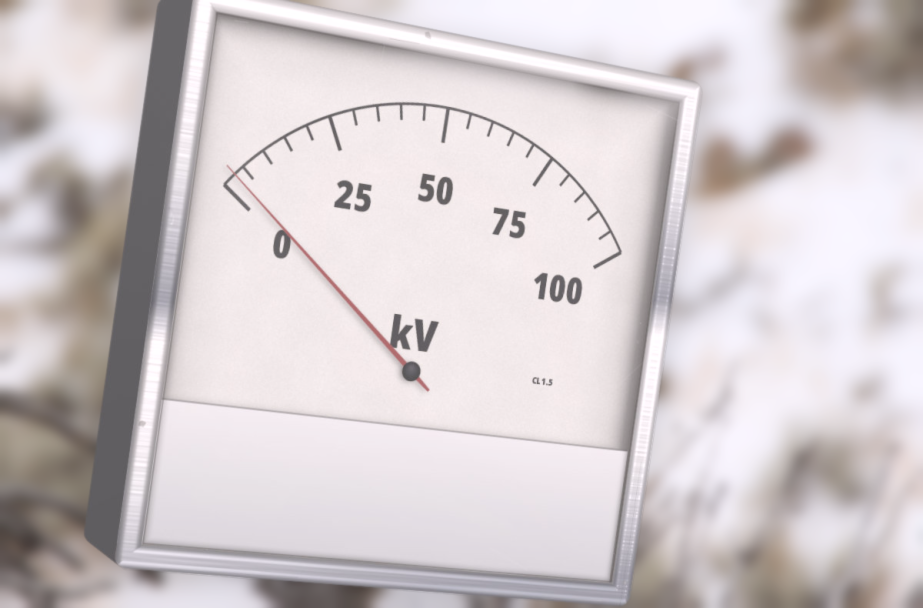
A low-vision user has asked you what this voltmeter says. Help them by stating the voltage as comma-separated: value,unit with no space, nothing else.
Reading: 2.5,kV
